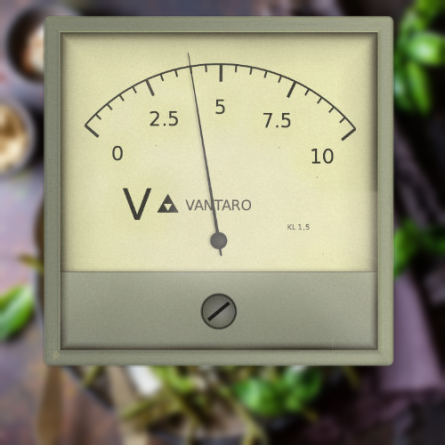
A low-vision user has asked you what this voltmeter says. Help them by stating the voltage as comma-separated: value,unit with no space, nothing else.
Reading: 4,V
